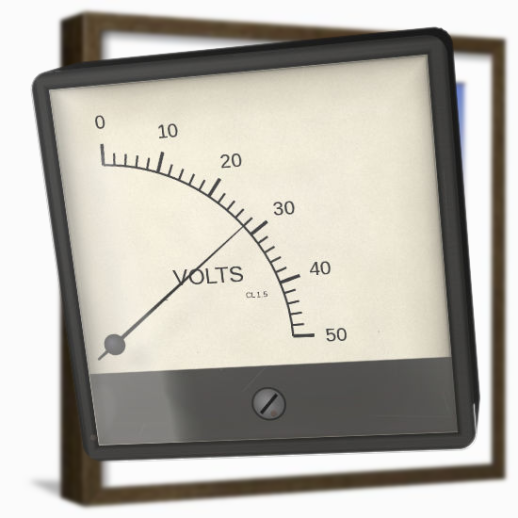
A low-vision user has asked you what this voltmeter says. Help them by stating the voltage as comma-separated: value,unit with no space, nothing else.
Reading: 28,V
